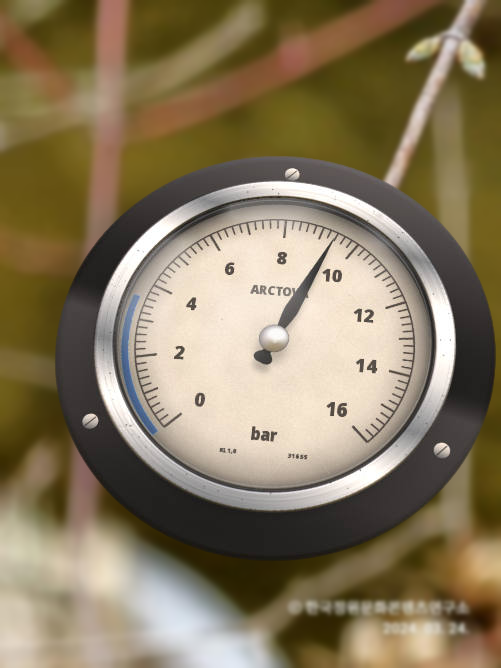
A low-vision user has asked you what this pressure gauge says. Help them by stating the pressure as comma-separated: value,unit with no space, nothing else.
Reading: 9.4,bar
